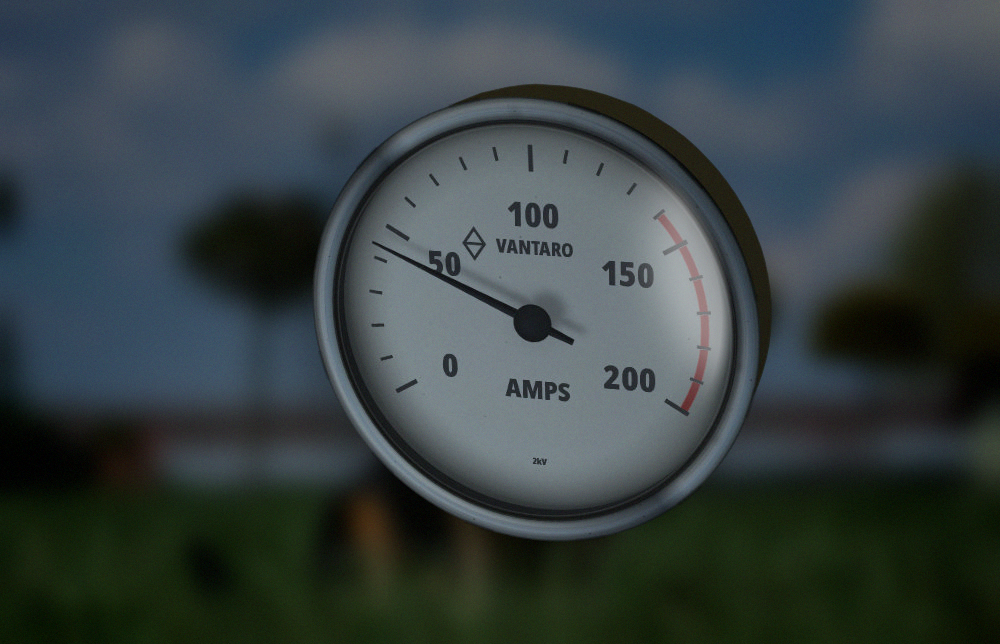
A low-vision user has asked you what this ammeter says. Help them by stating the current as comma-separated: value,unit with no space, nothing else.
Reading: 45,A
